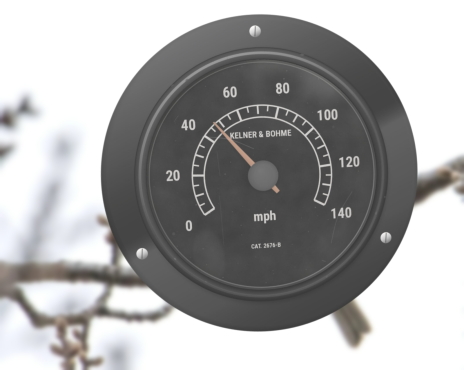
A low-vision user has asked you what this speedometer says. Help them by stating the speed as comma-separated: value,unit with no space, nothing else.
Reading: 47.5,mph
